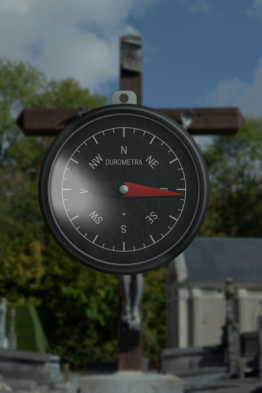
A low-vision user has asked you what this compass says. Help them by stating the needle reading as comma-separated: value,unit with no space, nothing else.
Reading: 95,°
